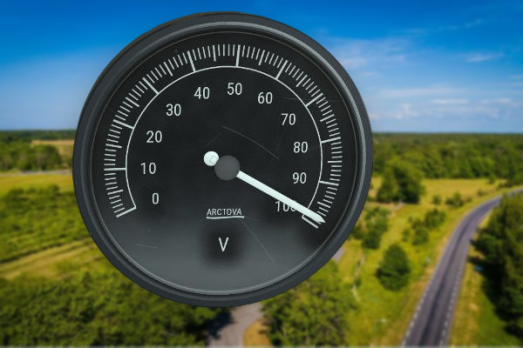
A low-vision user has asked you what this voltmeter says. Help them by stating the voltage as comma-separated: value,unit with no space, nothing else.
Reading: 98,V
